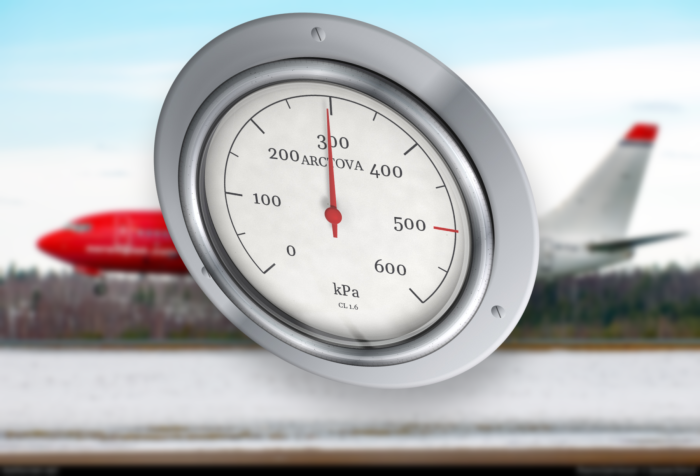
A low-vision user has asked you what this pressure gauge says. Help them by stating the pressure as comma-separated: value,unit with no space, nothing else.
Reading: 300,kPa
